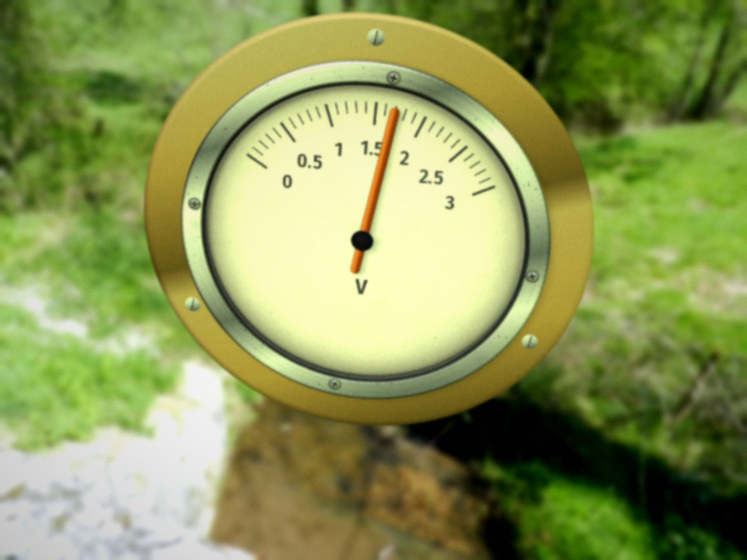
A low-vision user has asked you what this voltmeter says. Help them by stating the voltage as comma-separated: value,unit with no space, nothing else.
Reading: 1.7,V
